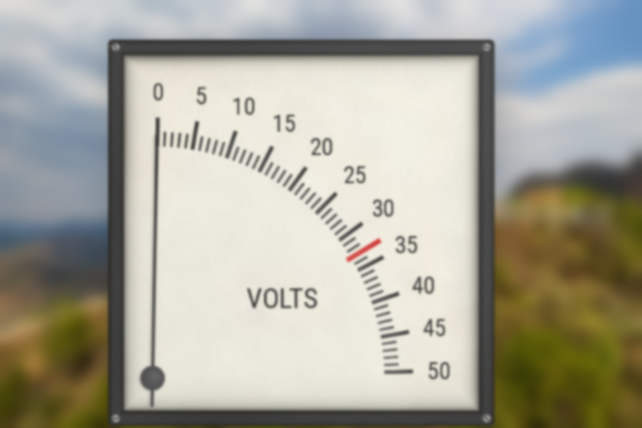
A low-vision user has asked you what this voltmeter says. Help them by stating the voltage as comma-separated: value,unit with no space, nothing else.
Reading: 0,V
